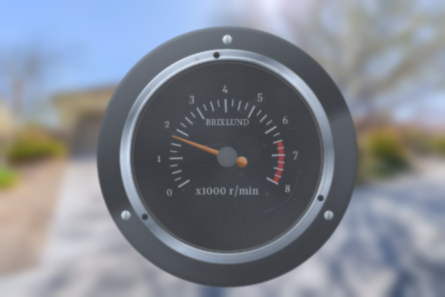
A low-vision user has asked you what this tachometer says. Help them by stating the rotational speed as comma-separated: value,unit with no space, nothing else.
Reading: 1750,rpm
